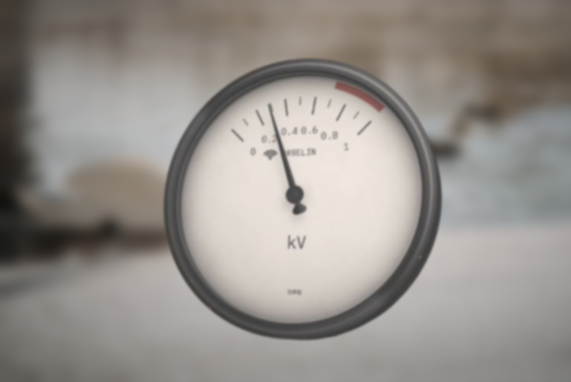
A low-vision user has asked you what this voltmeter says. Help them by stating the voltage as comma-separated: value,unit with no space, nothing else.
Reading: 0.3,kV
